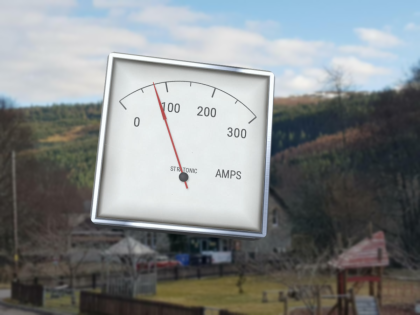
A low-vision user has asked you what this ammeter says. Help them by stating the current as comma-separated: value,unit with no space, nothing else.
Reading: 75,A
